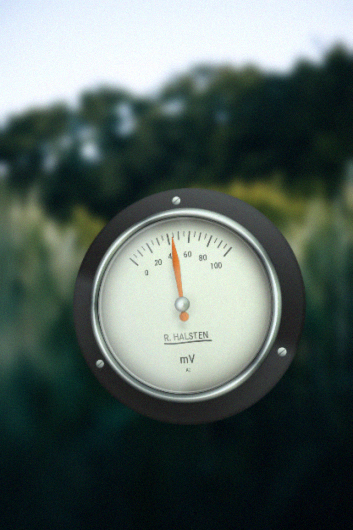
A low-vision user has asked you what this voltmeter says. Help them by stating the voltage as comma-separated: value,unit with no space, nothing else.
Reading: 45,mV
